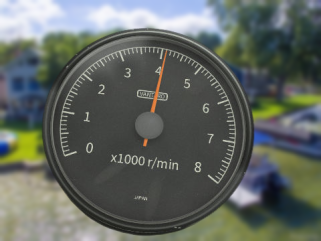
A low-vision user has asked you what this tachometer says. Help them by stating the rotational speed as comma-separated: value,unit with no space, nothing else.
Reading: 4100,rpm
